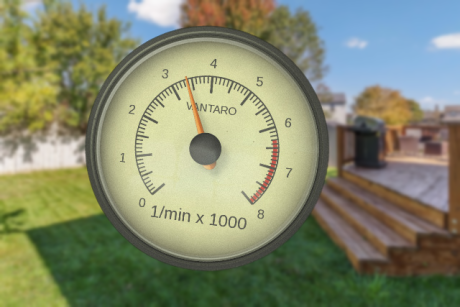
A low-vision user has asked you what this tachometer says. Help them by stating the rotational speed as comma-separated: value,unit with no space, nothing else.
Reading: 3400,rpm
